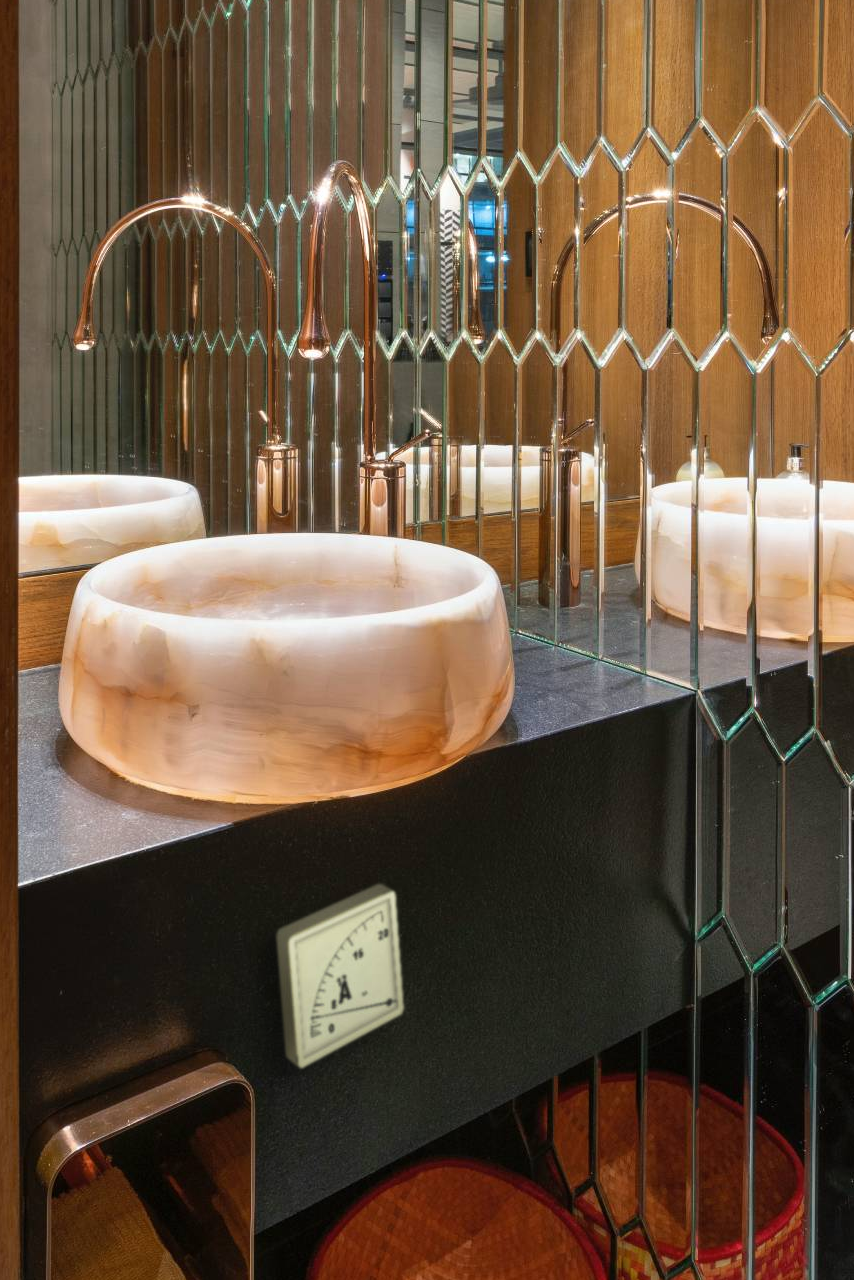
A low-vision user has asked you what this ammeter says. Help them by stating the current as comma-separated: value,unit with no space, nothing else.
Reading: 6,A
